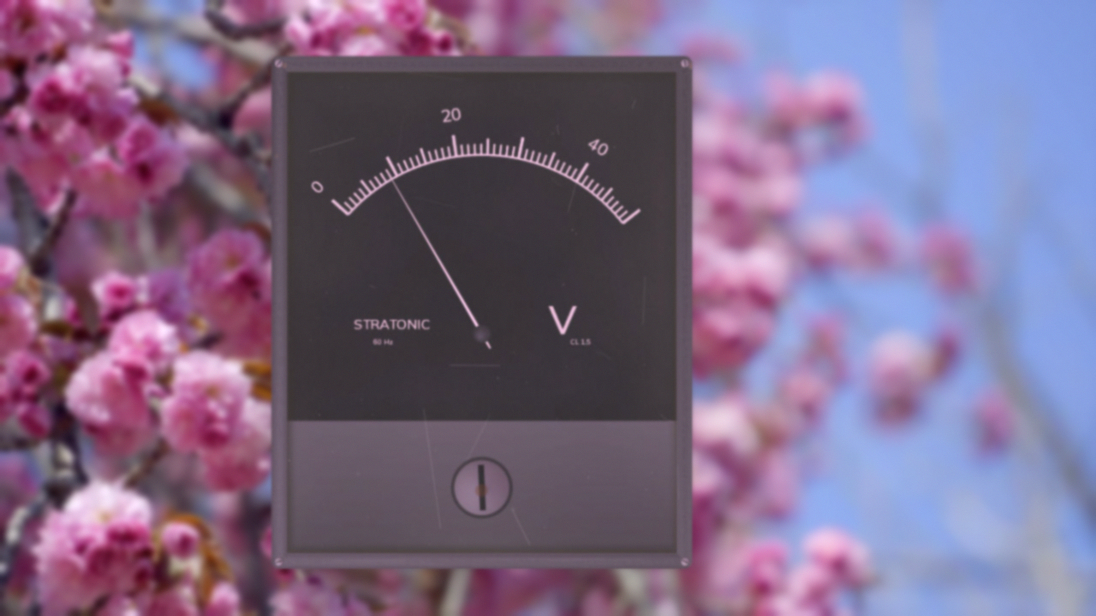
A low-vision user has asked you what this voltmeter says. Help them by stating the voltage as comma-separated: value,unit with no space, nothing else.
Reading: 9,V
